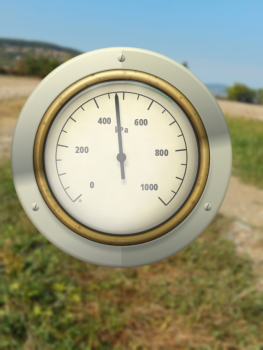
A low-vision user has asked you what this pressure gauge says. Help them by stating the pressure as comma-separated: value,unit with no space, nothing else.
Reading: 475,kPa
